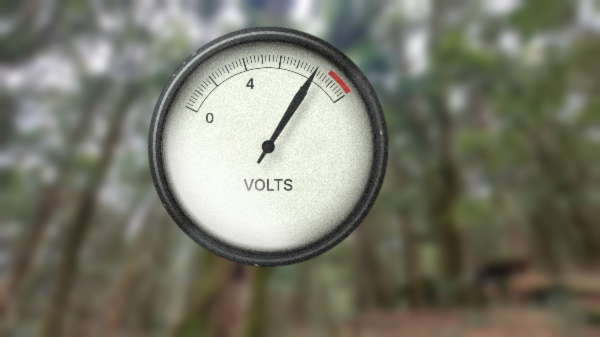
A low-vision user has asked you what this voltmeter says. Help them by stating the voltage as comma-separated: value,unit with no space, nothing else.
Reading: 8,V
